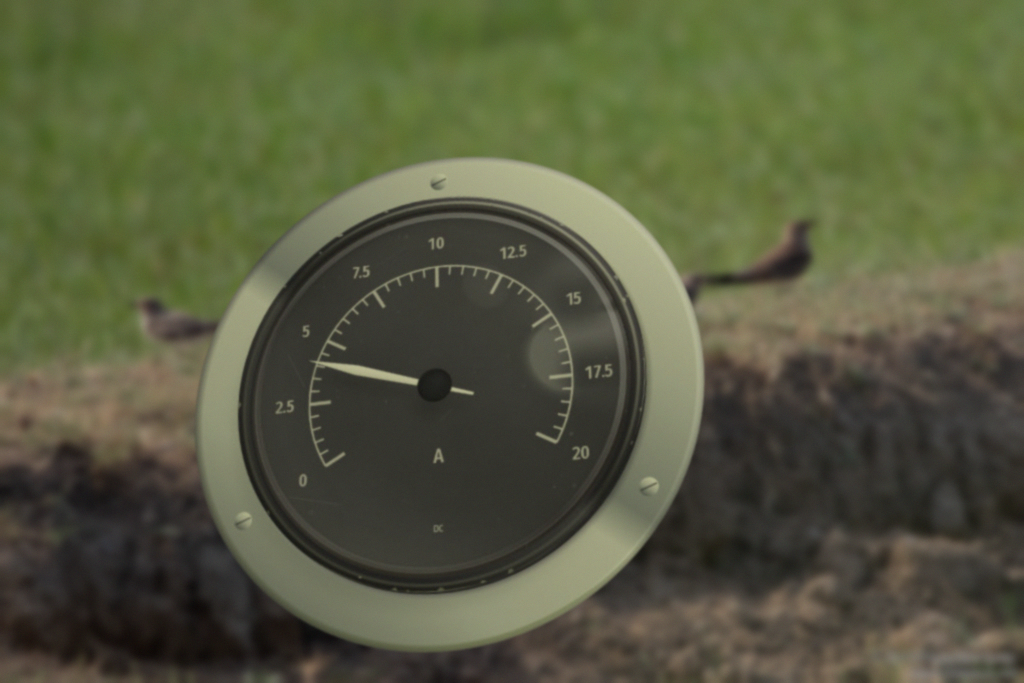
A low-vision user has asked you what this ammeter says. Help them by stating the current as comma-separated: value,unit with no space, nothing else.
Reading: 4,A
